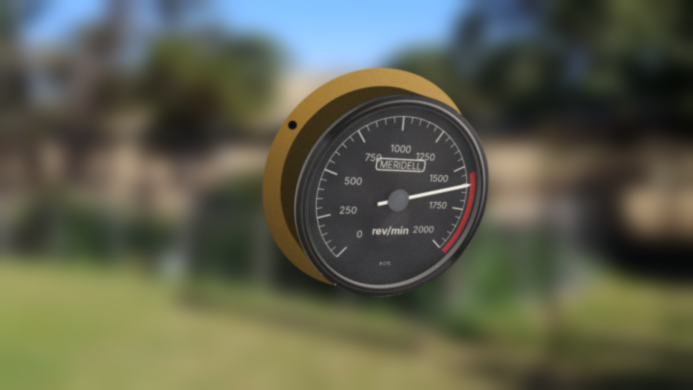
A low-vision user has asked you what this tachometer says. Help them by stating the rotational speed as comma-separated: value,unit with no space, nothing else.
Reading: 1600,rpm
